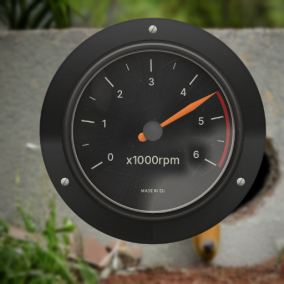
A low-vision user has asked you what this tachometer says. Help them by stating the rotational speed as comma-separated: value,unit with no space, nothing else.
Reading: 4500,rpm
